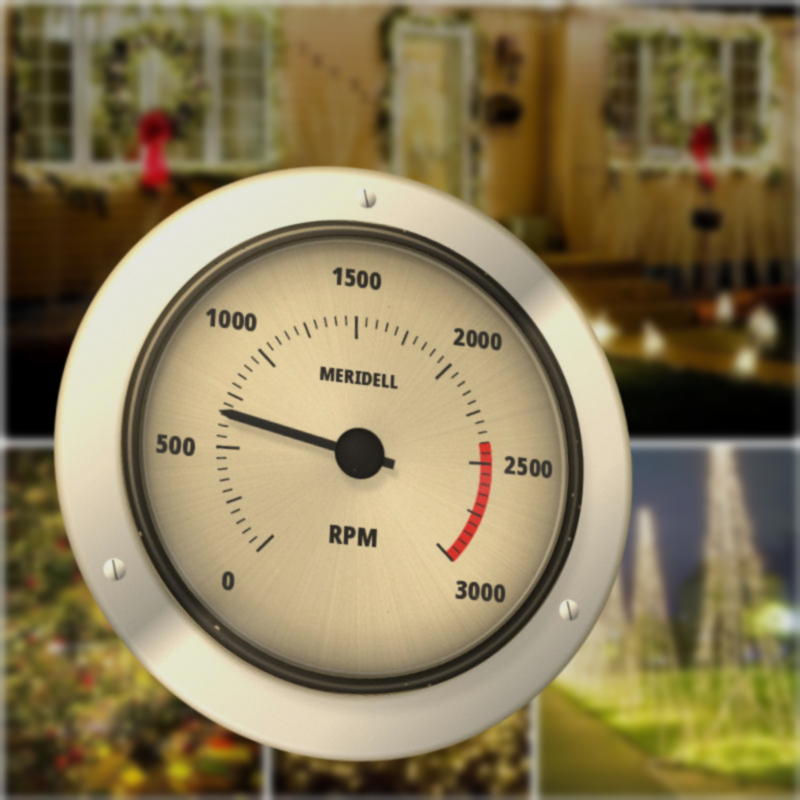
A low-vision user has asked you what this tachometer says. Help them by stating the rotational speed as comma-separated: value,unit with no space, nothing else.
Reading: 650,rpm
